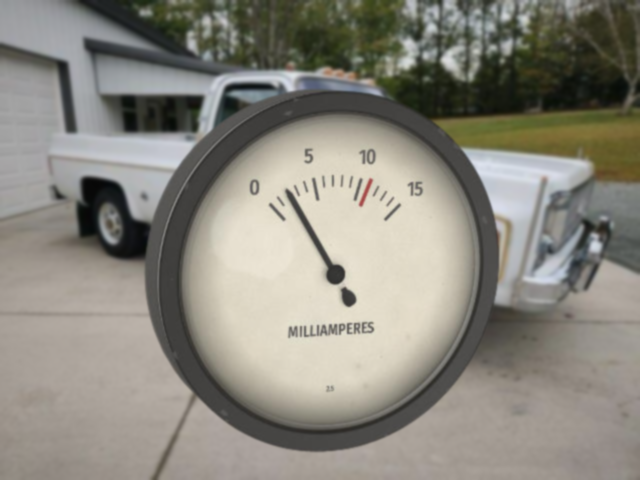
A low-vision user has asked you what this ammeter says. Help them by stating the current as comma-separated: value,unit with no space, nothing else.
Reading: 2,mA
